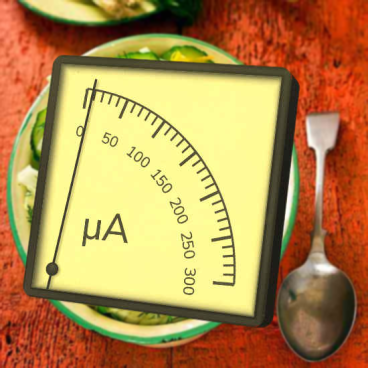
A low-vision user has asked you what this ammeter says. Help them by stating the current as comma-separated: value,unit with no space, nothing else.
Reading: 10,µA
